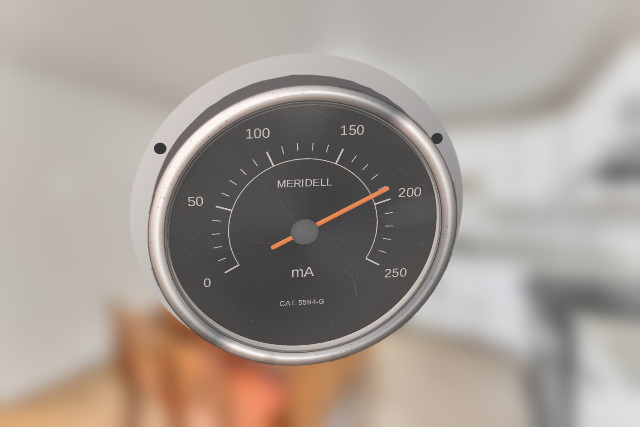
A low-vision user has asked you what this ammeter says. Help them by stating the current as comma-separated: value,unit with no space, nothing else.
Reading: 190,mA
